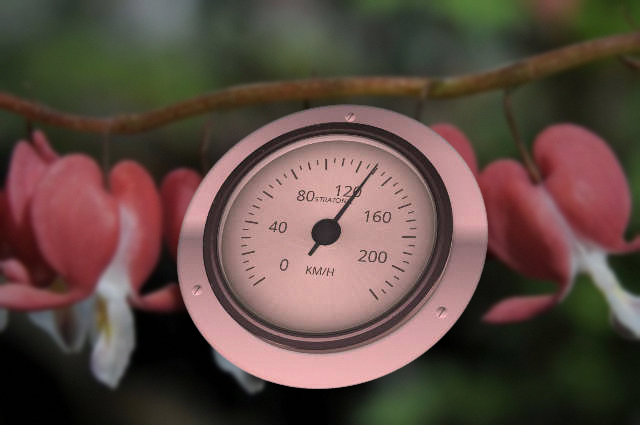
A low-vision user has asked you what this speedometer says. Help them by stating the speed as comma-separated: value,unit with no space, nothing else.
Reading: 130,km/h
